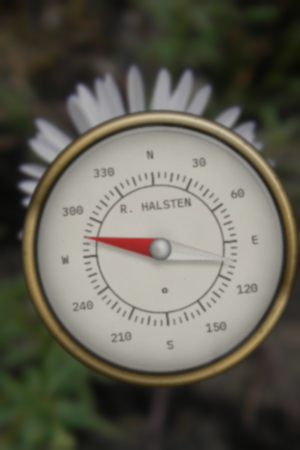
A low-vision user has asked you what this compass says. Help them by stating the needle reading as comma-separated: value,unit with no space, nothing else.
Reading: 285,°
